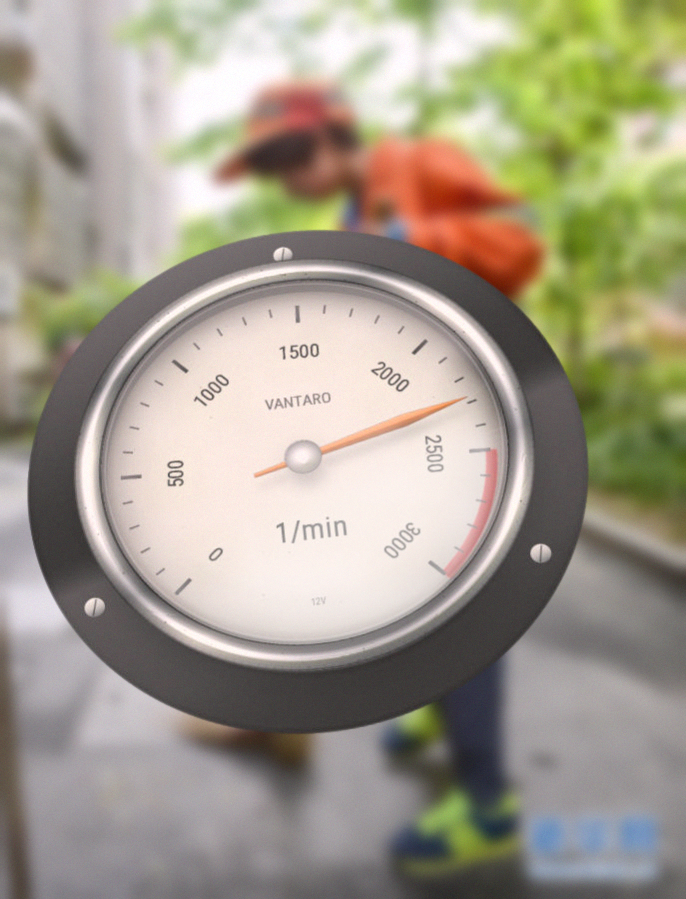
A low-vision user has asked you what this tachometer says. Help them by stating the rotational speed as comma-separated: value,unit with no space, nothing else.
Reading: 2300,rpm
